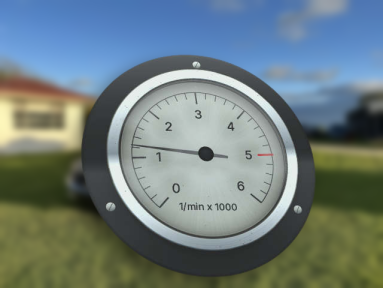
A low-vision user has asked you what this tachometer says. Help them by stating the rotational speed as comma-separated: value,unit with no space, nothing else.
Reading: 1200,rpm
